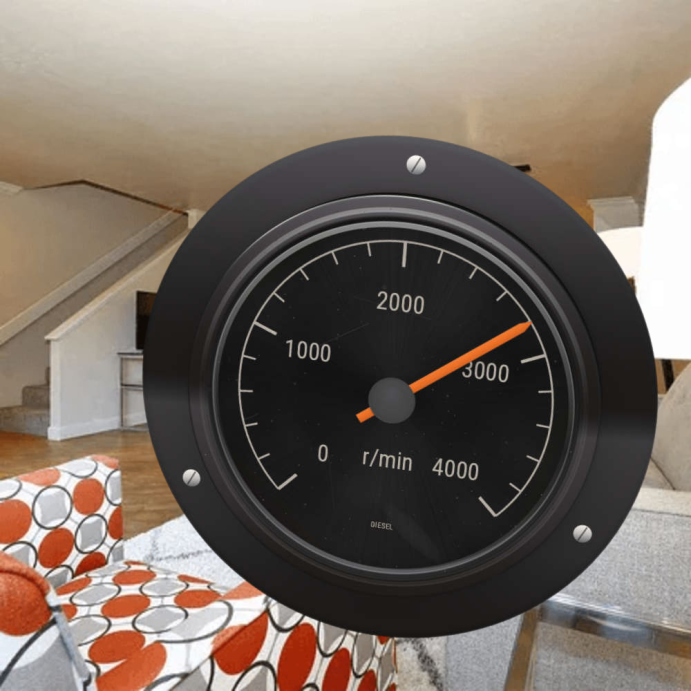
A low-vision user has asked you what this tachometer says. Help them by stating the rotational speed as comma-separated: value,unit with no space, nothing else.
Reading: 2800,rpm
